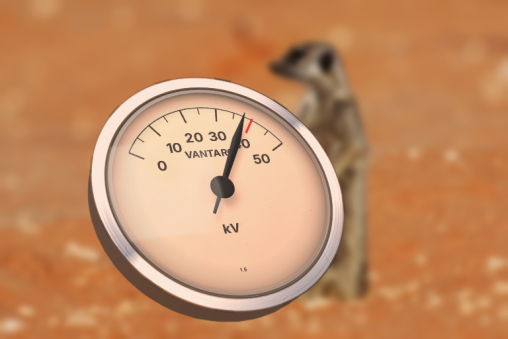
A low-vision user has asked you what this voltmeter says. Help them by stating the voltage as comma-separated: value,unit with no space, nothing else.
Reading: 37.5,kV
